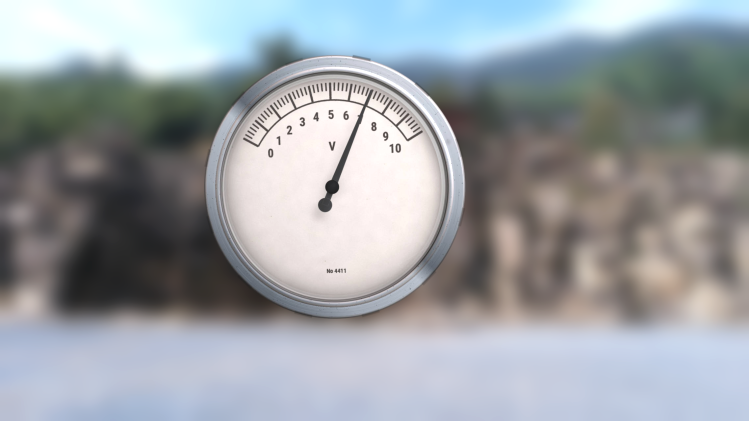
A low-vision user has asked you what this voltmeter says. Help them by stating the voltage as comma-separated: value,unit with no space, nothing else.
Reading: 7,V
